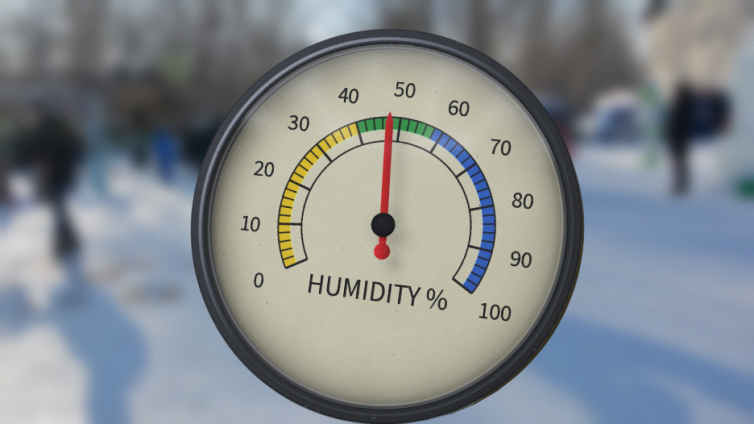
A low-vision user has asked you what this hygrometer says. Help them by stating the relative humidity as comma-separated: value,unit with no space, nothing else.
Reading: 48,%
